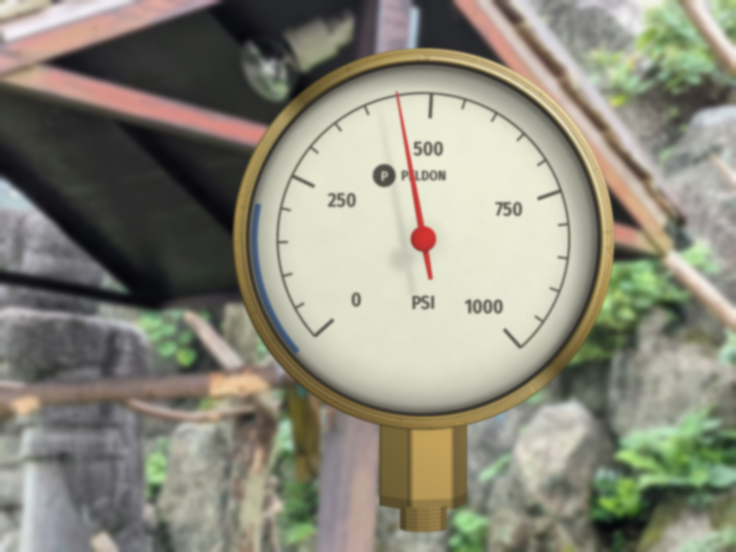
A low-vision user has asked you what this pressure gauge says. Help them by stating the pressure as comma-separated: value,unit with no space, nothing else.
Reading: 450,psi
